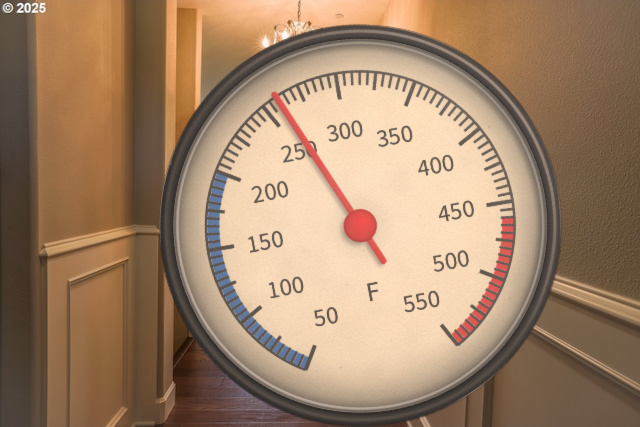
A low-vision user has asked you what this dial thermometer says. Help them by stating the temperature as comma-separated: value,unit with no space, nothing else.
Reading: 260,°F
